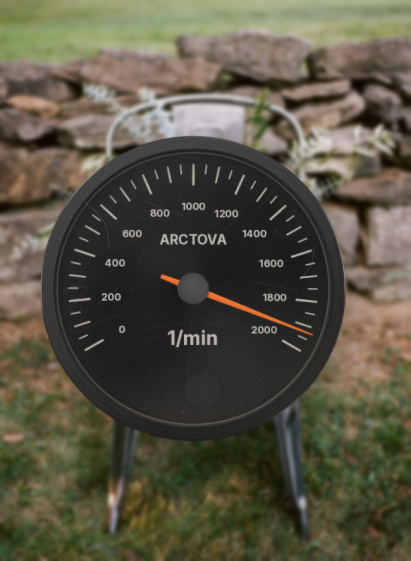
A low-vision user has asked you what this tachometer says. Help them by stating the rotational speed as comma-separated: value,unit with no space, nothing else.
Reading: 1925,rpm
